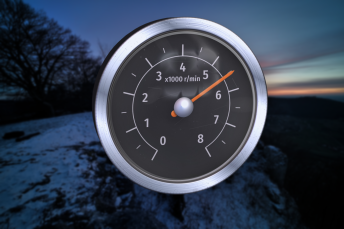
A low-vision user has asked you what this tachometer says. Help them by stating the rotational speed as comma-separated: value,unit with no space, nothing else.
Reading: 5500,rpm
